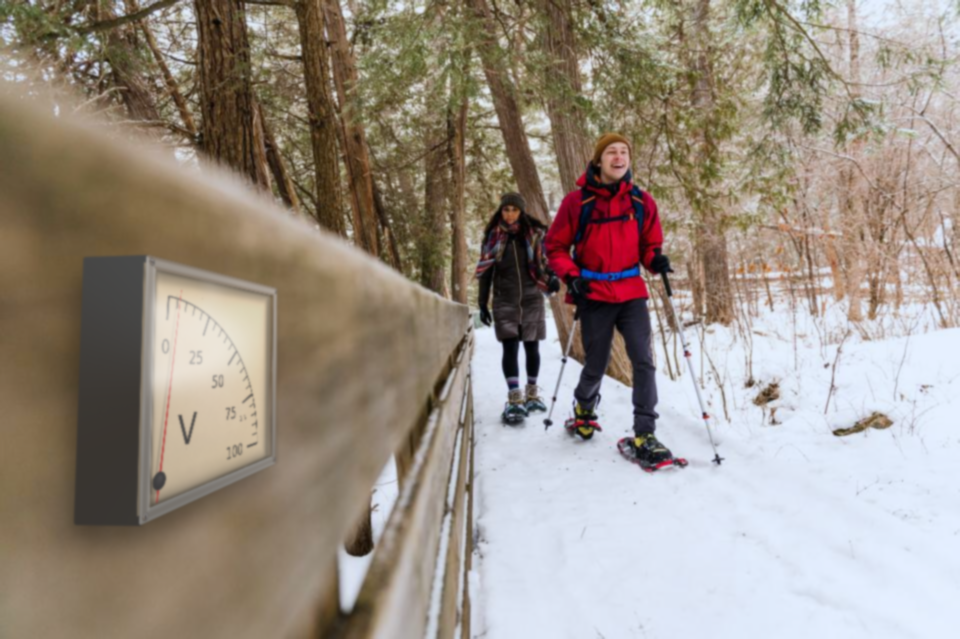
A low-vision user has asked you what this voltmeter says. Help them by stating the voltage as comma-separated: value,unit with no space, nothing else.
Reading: 5,V
